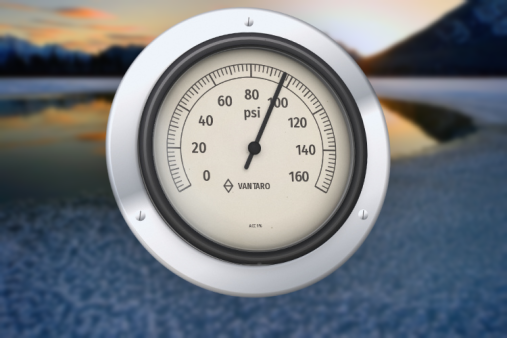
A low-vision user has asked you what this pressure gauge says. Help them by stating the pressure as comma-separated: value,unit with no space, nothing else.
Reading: 96,psi
